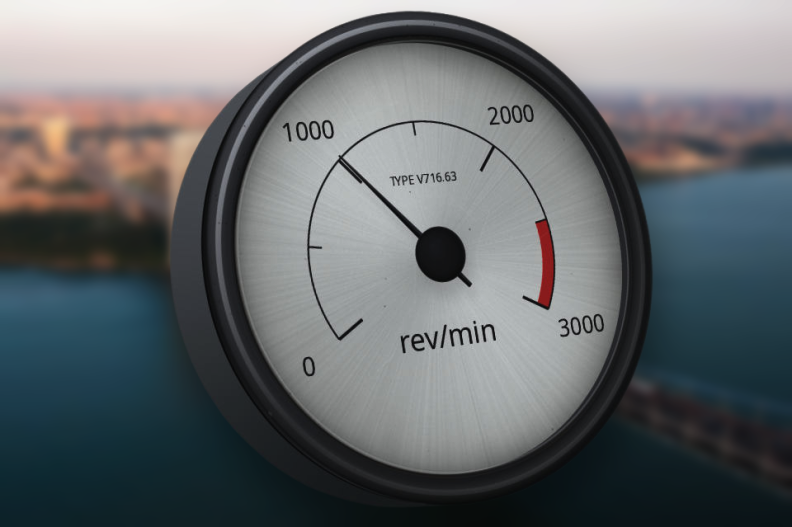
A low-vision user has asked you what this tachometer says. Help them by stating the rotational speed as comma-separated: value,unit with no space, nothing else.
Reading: 1000,rpm
